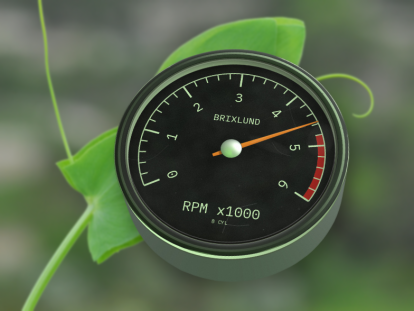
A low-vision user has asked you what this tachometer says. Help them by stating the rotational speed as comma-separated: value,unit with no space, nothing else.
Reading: 4600,rpm
